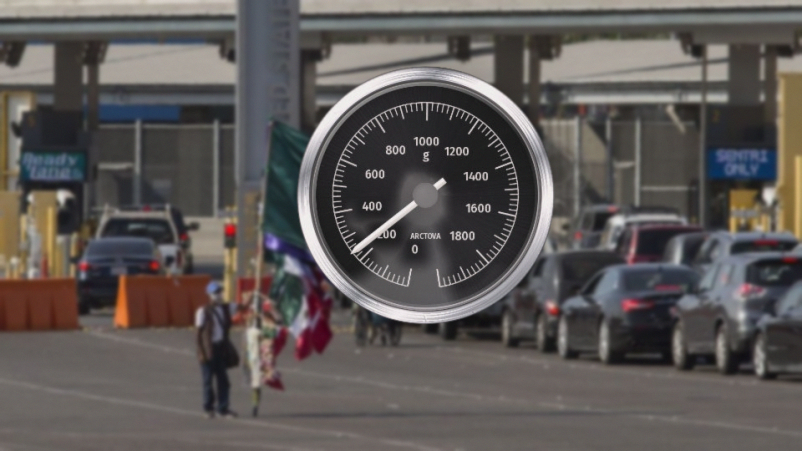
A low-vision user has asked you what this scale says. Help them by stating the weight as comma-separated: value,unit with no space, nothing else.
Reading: 240,g
